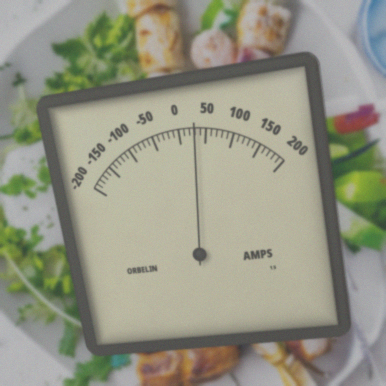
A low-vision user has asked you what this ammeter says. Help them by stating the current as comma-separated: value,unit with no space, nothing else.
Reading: 30,A
